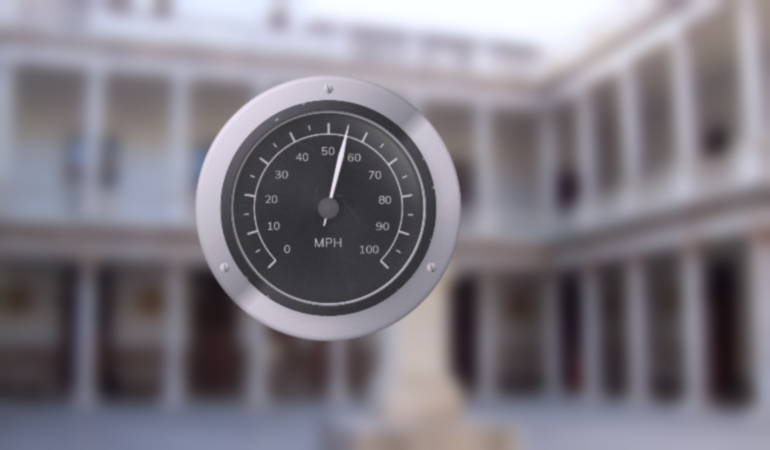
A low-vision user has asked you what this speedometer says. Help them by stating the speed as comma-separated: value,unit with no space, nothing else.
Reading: 55,mph
